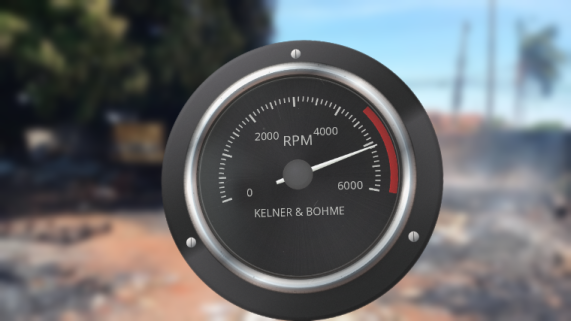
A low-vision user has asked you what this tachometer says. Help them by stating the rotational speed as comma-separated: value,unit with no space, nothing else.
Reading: 5100,rpm
